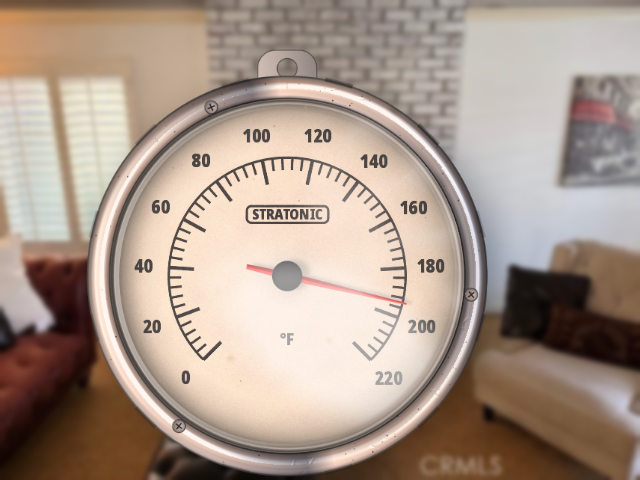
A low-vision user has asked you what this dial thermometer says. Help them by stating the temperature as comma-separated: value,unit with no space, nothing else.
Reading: 194,°F
